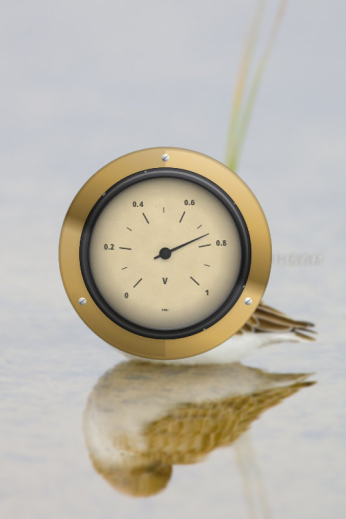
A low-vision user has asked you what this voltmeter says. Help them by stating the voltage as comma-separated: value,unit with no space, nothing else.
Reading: 0.75,V
